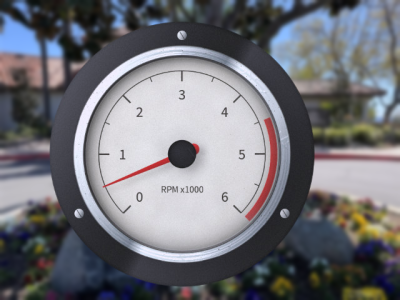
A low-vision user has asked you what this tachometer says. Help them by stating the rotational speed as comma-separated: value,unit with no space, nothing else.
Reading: 500,rpm
